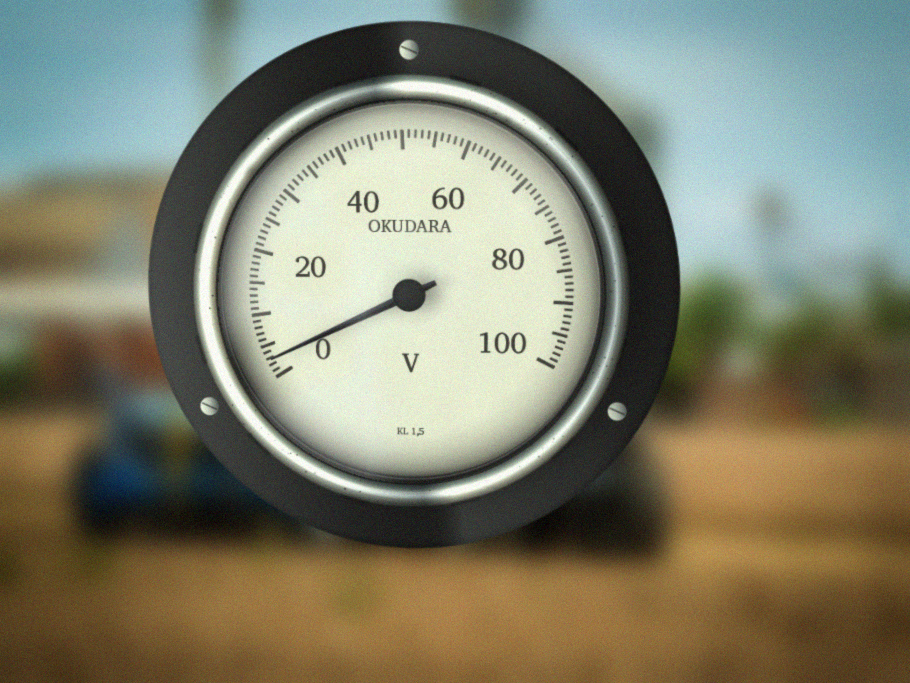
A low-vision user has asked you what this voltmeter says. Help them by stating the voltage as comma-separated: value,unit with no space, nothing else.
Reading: 3,V
